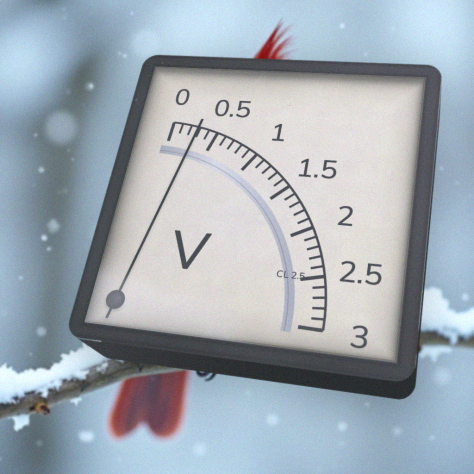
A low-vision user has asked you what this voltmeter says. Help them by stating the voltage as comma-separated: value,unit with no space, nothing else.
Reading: 0.3,V
